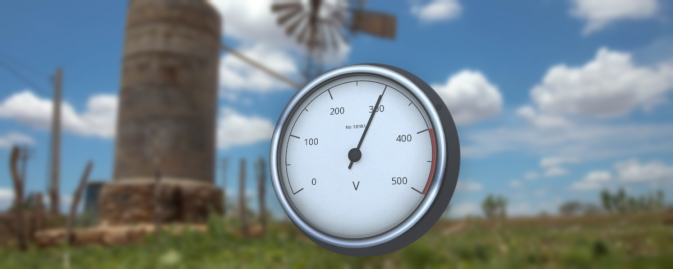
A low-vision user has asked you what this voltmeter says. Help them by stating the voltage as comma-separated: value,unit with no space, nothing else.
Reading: 300,V
